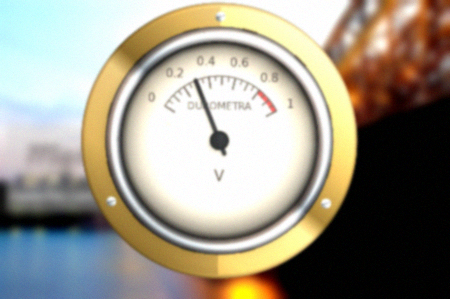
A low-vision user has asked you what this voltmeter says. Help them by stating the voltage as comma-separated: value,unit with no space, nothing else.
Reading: 0.3,V
